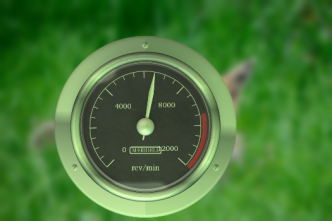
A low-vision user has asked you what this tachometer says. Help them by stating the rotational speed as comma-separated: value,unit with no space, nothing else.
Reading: 6500,rpm
